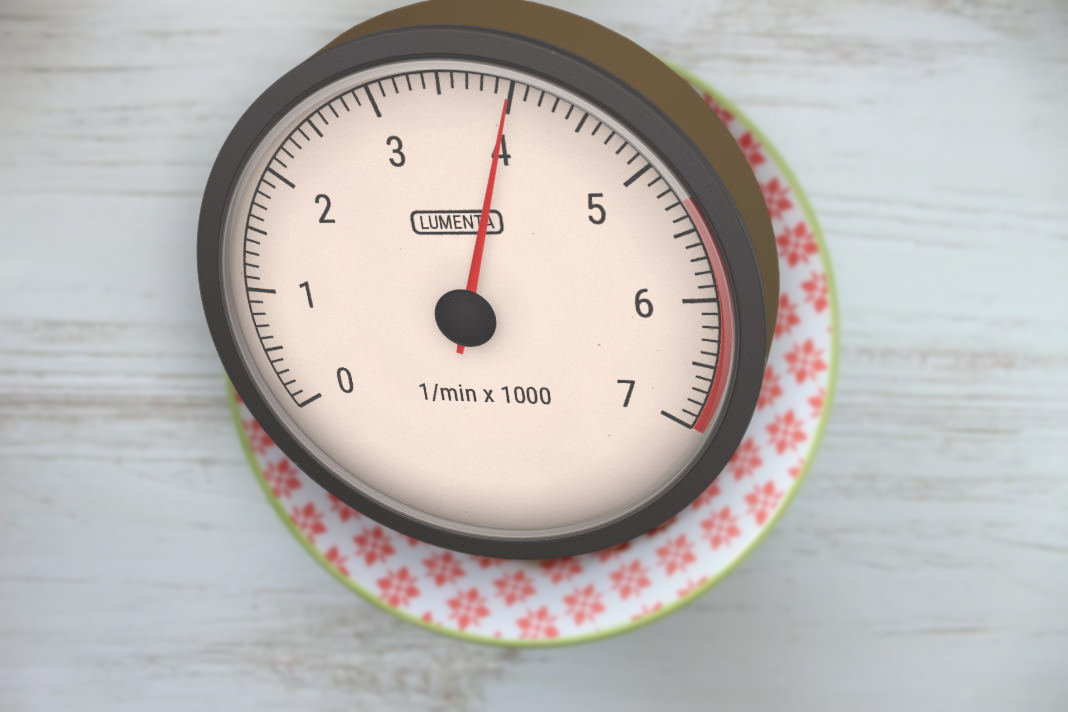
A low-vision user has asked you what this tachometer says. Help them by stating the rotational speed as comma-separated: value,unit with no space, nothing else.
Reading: 4000,rpm
